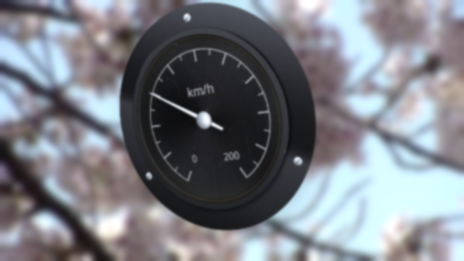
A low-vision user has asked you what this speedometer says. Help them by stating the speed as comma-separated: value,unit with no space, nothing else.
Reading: 60,km/h
